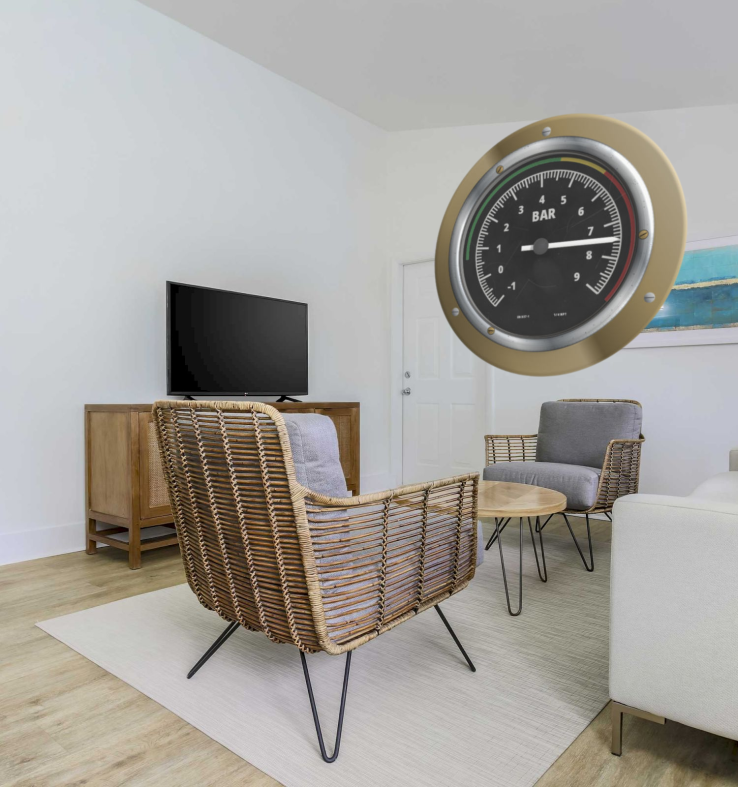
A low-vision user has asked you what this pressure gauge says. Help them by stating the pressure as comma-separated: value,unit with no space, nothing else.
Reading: 7.5,bar
